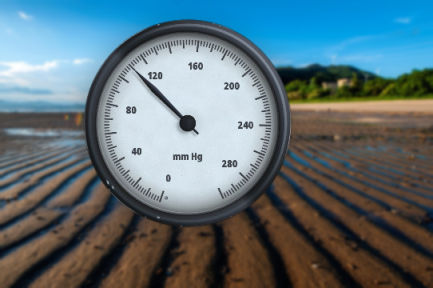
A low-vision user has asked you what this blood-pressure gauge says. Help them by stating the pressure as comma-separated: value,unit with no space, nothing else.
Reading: 110,mmHg
